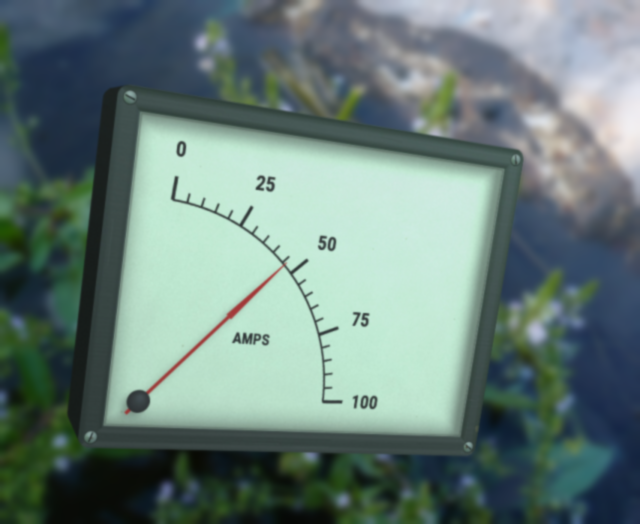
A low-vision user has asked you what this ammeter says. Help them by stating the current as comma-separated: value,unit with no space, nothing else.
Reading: 45,A
